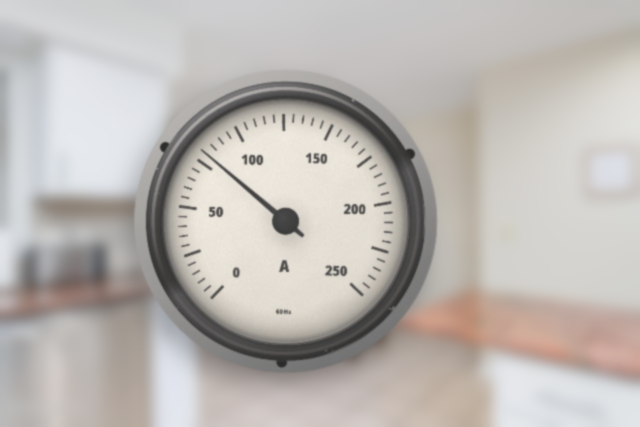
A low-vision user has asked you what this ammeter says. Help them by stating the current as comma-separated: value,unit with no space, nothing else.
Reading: 80,A
